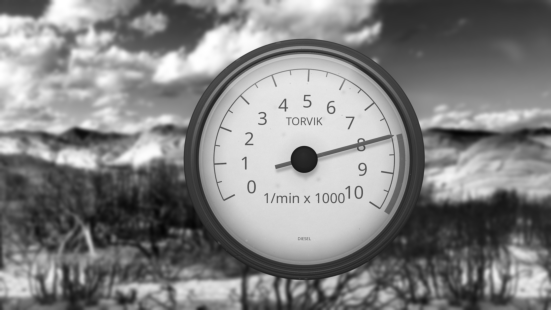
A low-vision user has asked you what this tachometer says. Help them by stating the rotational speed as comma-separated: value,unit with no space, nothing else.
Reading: 8000,rpm
